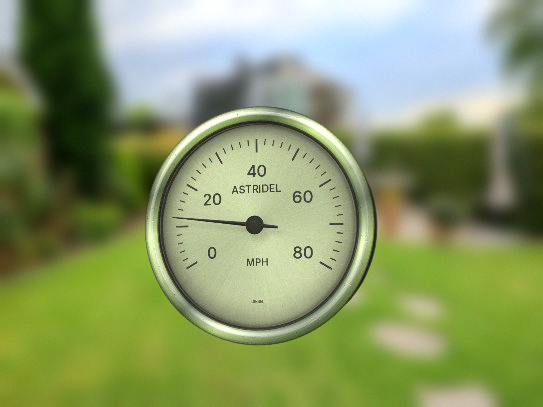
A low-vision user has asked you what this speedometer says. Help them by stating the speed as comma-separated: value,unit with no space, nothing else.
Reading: 12,mph
